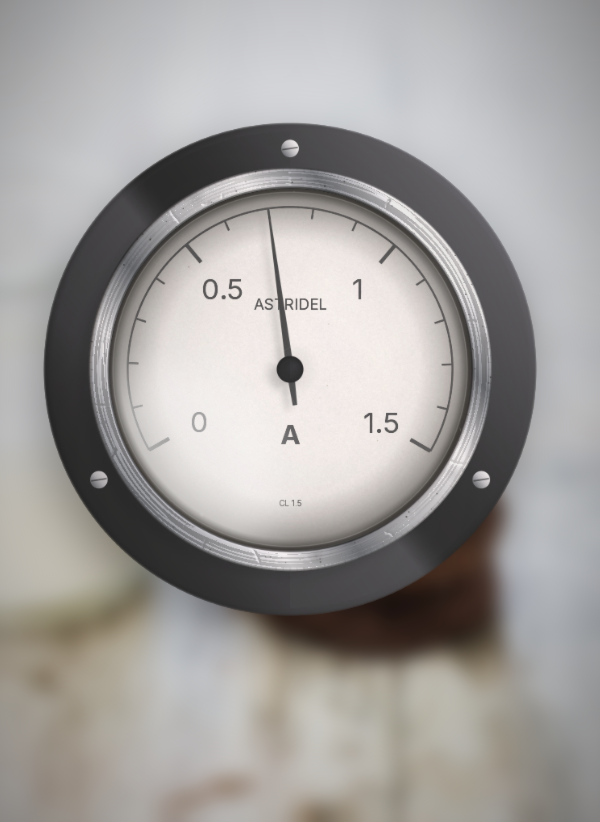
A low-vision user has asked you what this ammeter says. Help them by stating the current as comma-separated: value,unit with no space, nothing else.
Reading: 0.7,A
